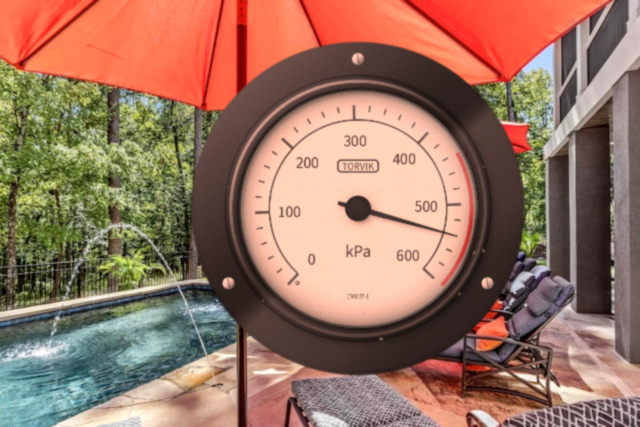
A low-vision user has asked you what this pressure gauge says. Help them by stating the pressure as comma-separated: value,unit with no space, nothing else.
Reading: 540,kPa
